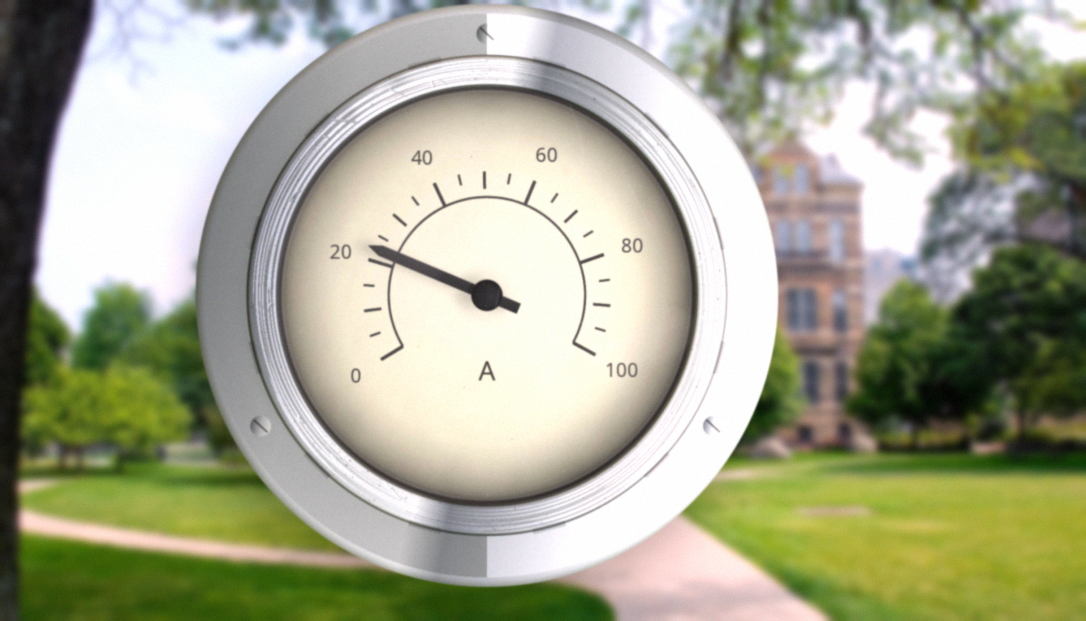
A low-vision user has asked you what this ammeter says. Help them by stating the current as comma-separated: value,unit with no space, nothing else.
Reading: 22.5,A
